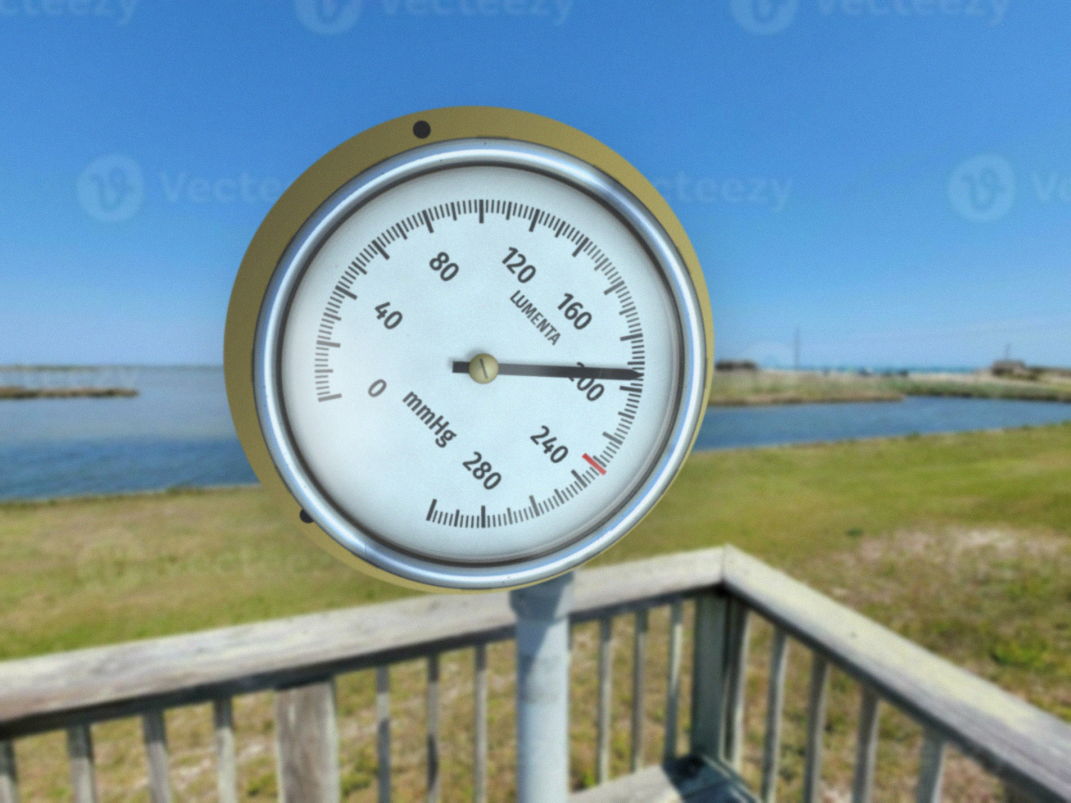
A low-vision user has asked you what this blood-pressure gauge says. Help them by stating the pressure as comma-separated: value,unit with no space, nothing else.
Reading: 194,mmHg
